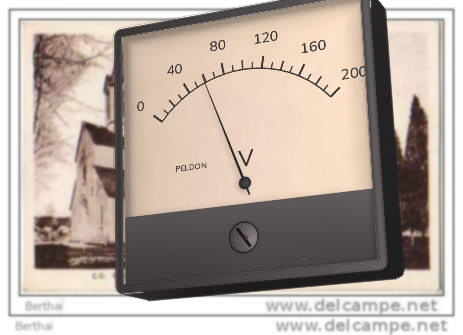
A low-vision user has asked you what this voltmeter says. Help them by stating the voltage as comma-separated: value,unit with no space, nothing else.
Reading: 60,V
